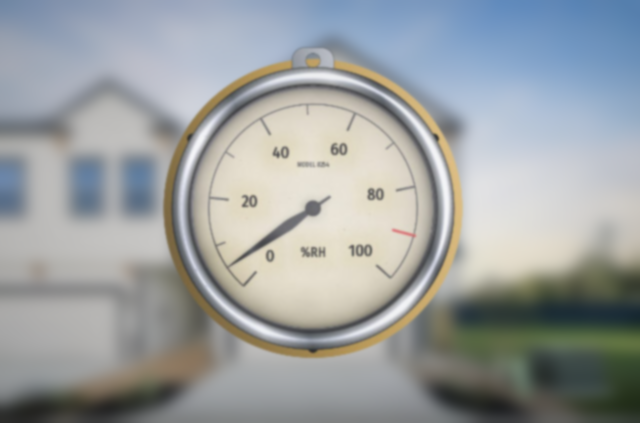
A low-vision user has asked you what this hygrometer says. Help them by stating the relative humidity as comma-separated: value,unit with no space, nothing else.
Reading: 5,%
